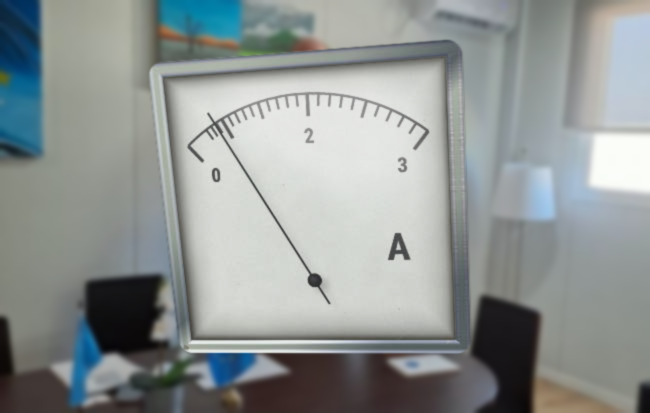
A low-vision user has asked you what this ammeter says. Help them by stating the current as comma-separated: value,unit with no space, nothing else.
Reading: 0.9,A
